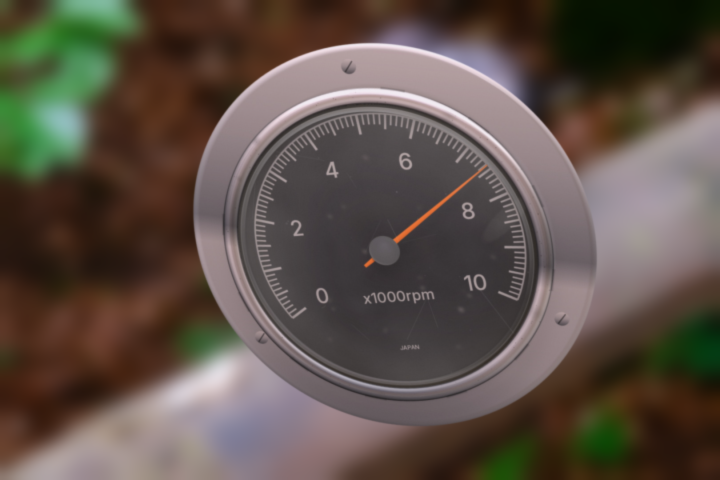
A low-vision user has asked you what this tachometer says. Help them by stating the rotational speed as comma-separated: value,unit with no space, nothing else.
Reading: 7400,rpm
